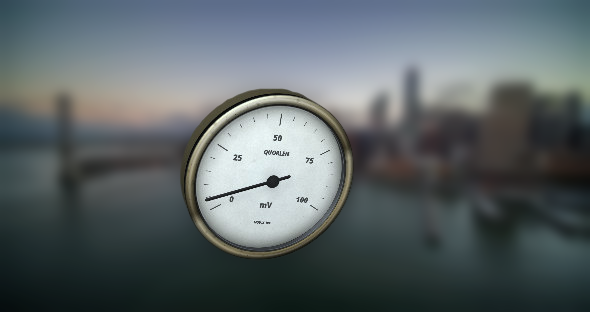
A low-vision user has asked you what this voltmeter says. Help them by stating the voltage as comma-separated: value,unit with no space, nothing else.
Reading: 5,mV
